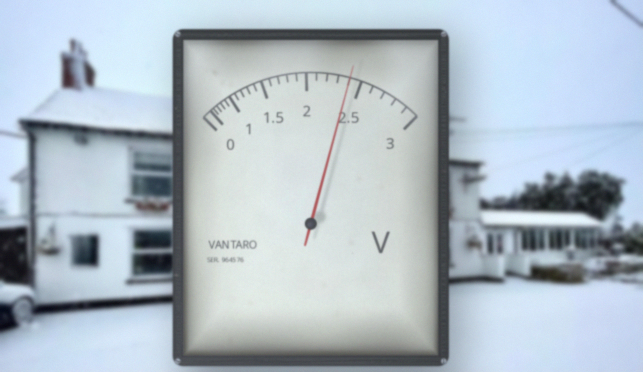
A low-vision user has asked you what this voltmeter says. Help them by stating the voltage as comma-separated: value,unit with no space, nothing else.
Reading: 2.4,V
